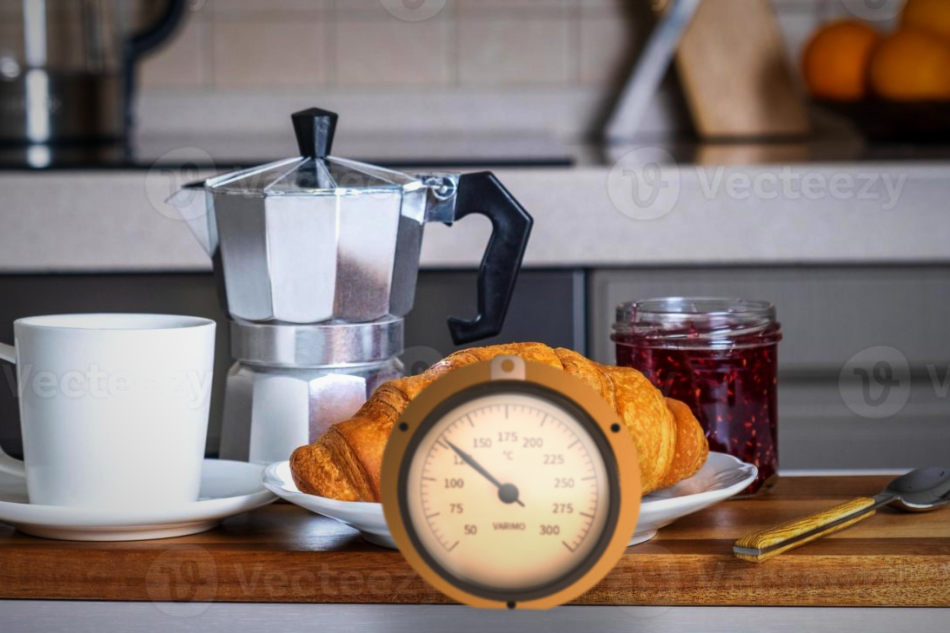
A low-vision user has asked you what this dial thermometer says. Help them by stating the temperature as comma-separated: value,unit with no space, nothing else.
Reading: 130,°C
